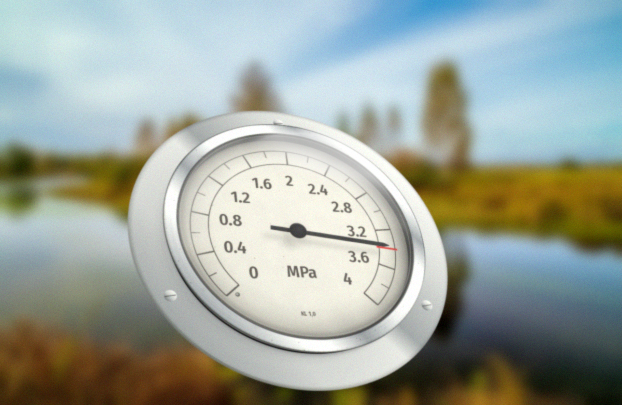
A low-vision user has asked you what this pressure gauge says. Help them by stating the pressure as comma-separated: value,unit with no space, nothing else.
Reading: 3.4,MPa
